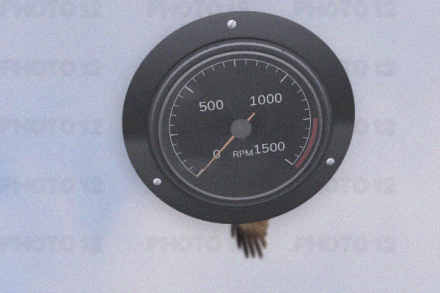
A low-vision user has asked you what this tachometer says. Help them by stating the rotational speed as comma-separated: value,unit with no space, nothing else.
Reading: 0,rpm
